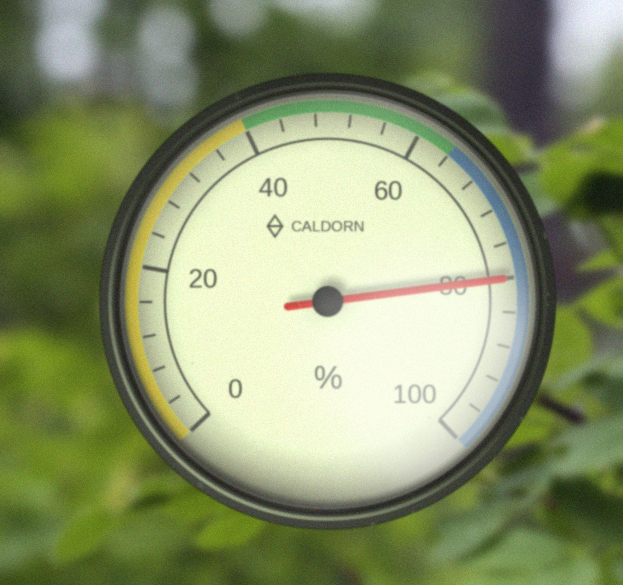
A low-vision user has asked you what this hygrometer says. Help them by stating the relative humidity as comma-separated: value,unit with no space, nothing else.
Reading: 80,%
